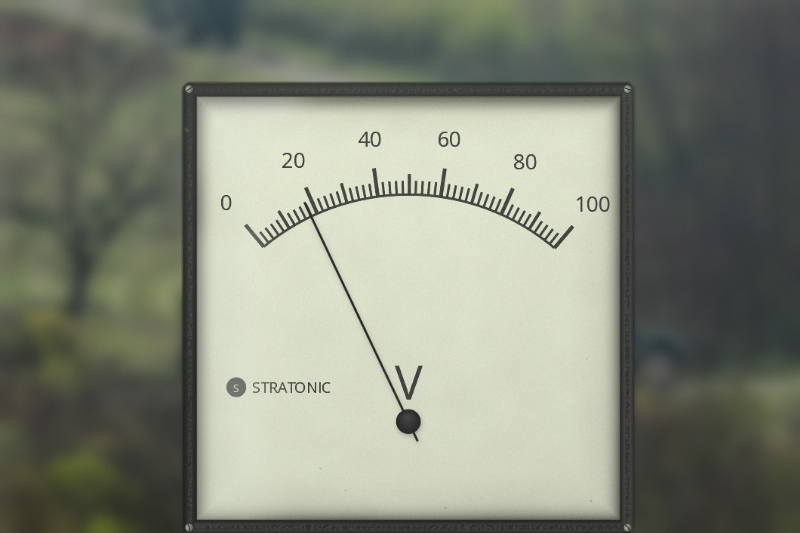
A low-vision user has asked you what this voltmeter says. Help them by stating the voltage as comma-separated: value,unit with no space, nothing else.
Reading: 18,V
